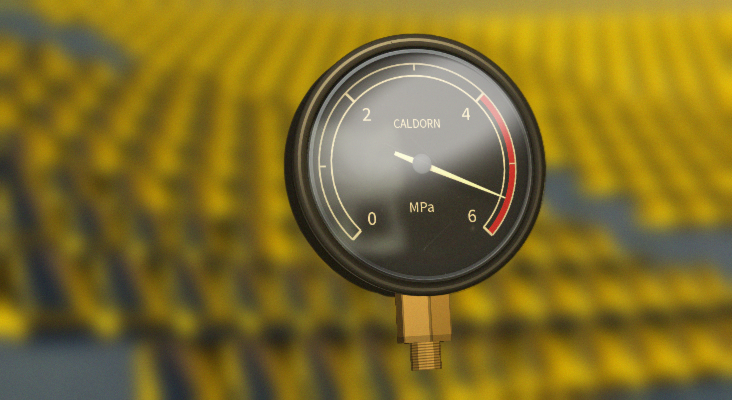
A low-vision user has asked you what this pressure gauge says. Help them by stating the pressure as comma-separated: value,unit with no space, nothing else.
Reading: 5.5,MPa
